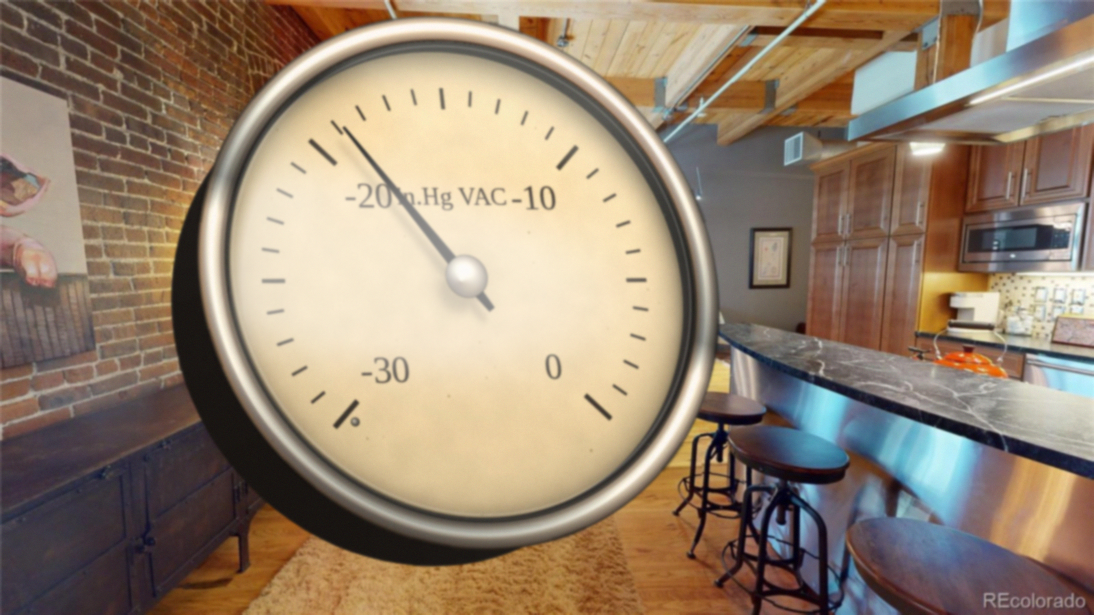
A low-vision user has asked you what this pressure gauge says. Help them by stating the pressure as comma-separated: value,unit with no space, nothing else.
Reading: -19,inHg
